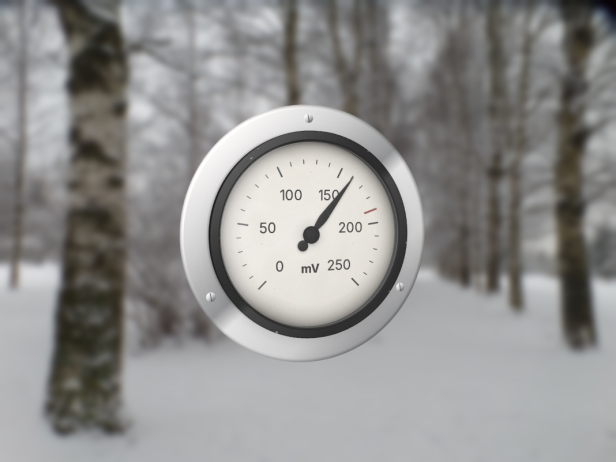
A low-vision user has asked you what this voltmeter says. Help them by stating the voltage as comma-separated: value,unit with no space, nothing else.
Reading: 160,mV
